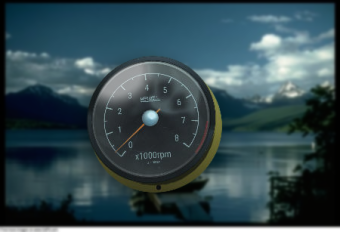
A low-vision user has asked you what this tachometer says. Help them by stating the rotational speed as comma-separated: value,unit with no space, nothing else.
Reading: 250,rpm
